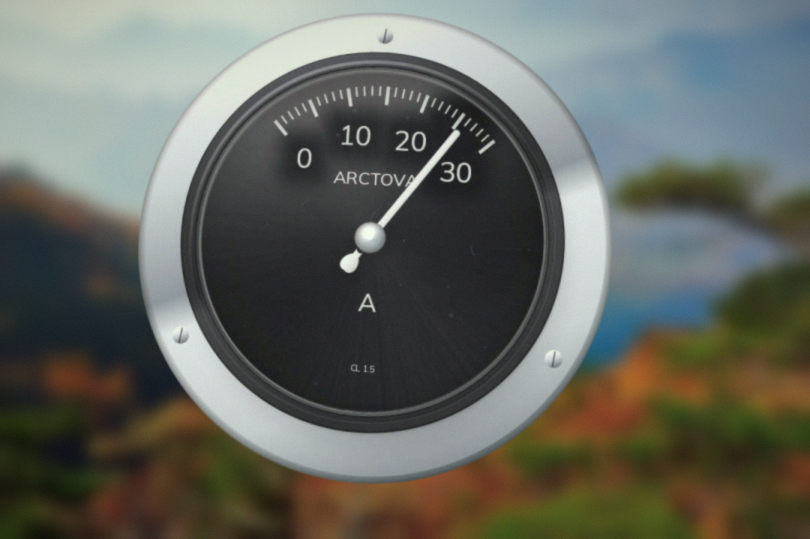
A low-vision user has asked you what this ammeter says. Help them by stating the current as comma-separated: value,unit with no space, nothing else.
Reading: 26,A
